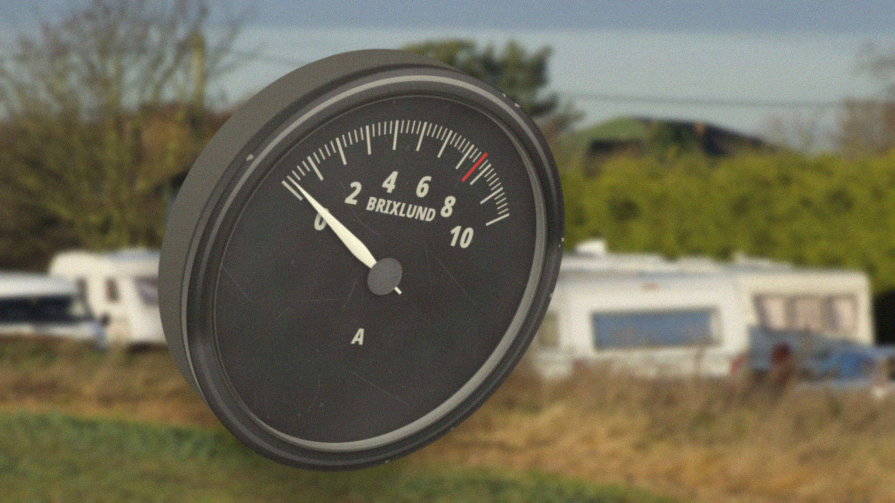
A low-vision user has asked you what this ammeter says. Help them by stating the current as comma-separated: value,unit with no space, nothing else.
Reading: 0.2,A
